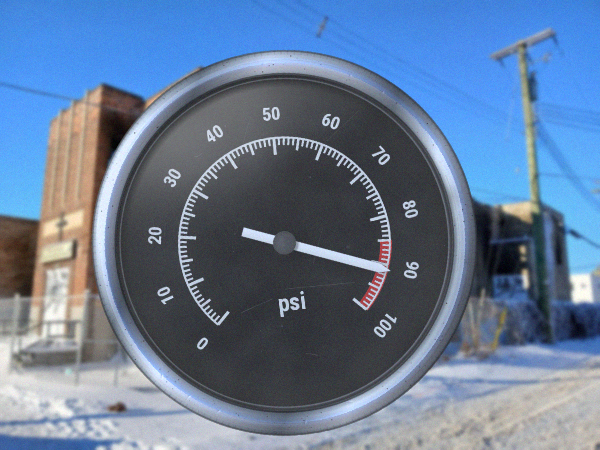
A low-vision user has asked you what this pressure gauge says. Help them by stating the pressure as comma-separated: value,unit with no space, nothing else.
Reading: 91,psi
